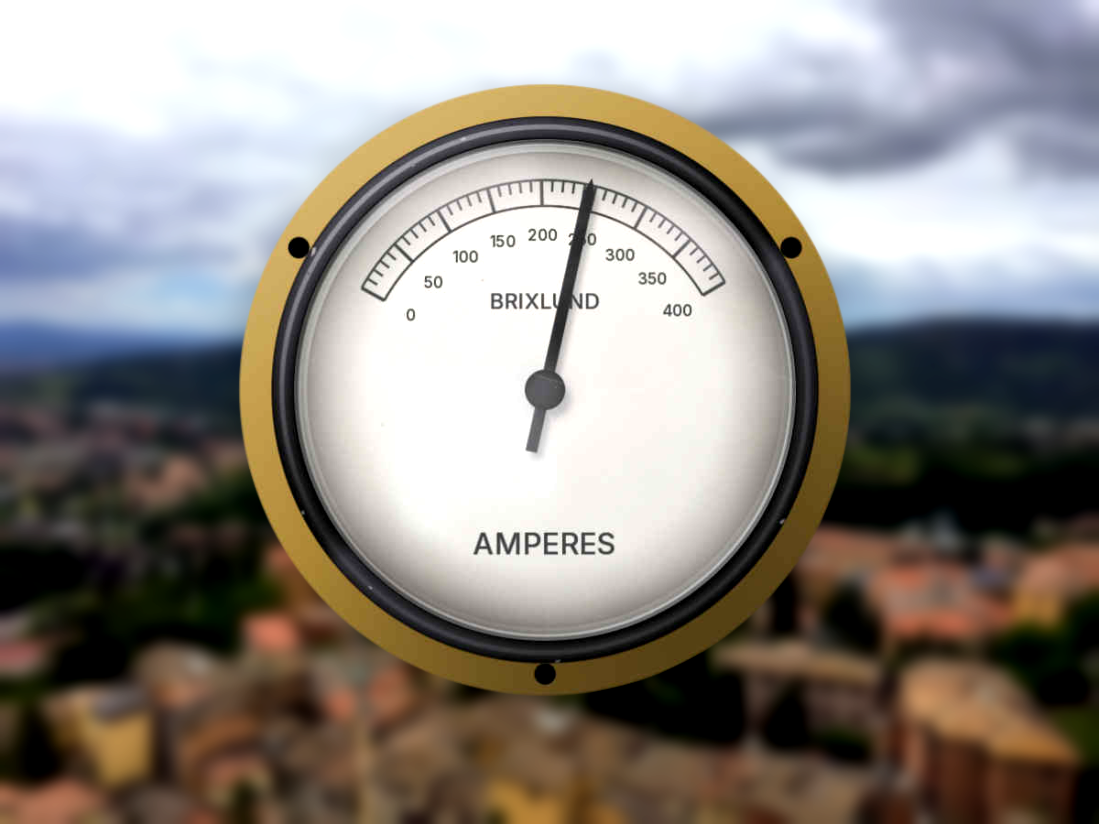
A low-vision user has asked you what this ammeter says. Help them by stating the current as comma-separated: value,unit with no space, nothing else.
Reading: 245,A
